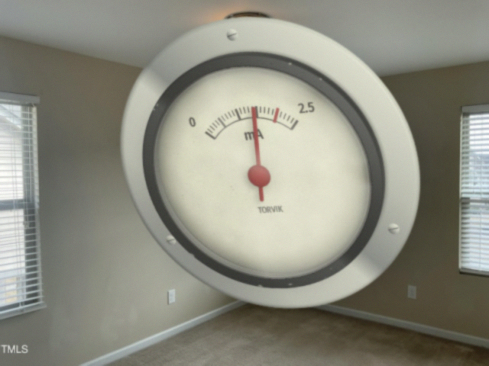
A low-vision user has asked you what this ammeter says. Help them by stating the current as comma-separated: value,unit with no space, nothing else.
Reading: 1.5,mA
